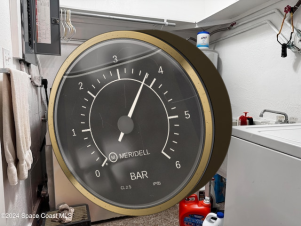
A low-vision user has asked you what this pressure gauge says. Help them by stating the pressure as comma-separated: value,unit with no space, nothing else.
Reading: 3.8,bar
